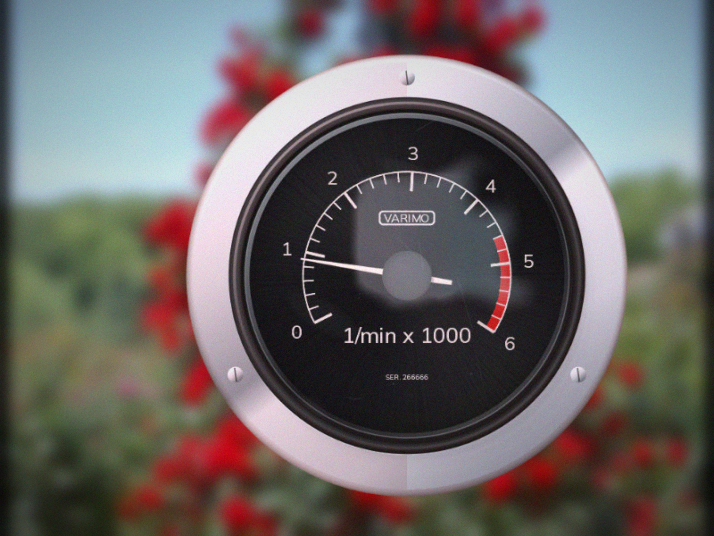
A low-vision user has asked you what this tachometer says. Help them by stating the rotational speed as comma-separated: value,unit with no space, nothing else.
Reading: 900,rpm
